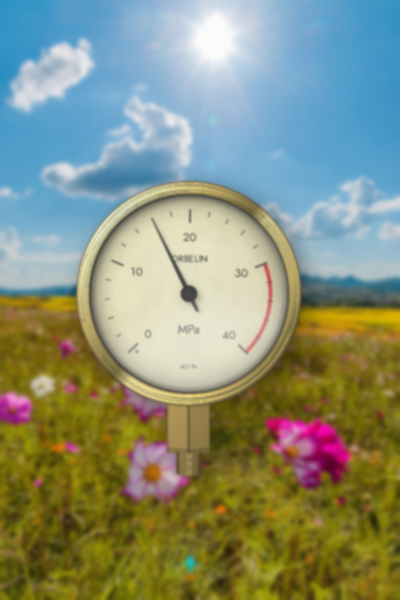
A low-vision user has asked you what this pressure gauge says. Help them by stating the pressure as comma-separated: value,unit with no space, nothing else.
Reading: 16,MPa
